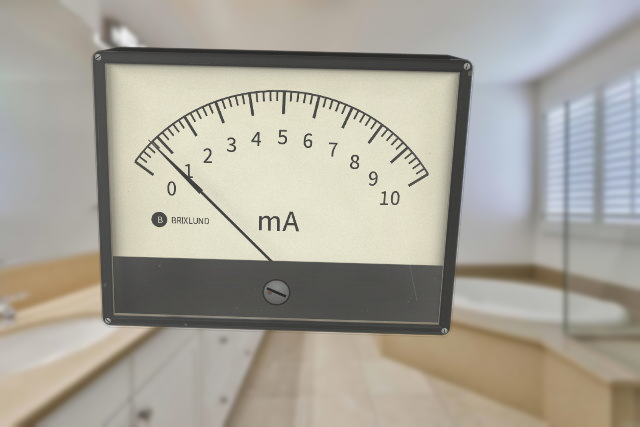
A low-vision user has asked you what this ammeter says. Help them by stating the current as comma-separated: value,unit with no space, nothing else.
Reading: 0.8,mA
